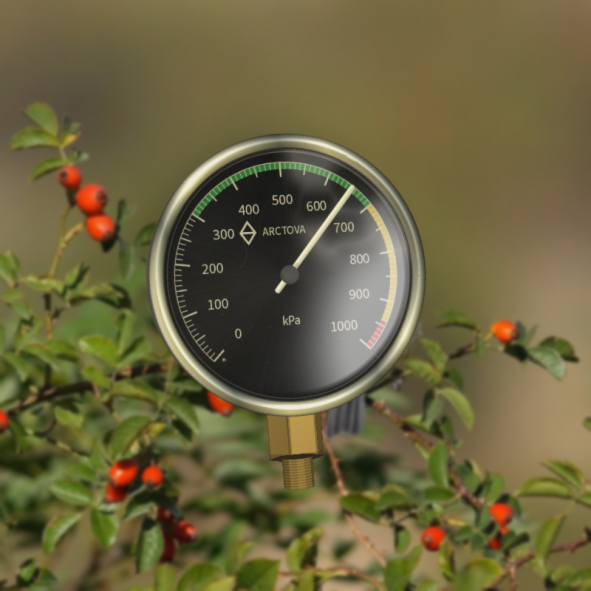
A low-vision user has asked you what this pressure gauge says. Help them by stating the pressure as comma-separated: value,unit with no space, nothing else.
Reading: 650,kPa
